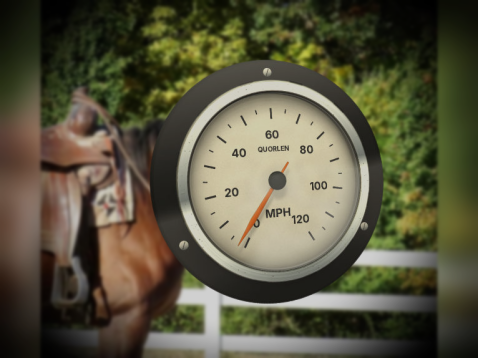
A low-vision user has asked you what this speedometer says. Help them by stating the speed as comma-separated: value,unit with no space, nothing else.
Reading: 2.5,mph
